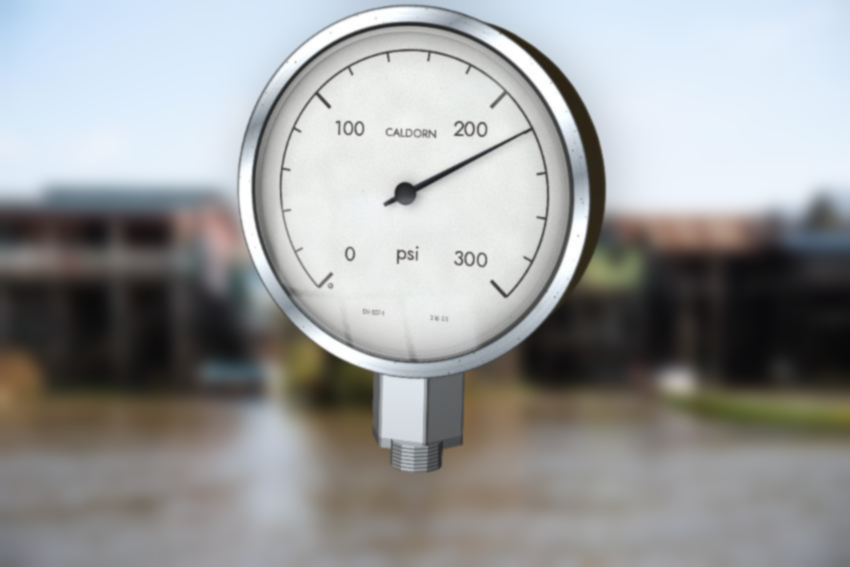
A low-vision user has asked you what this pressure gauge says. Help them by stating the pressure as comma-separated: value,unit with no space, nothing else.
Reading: 220,psi
